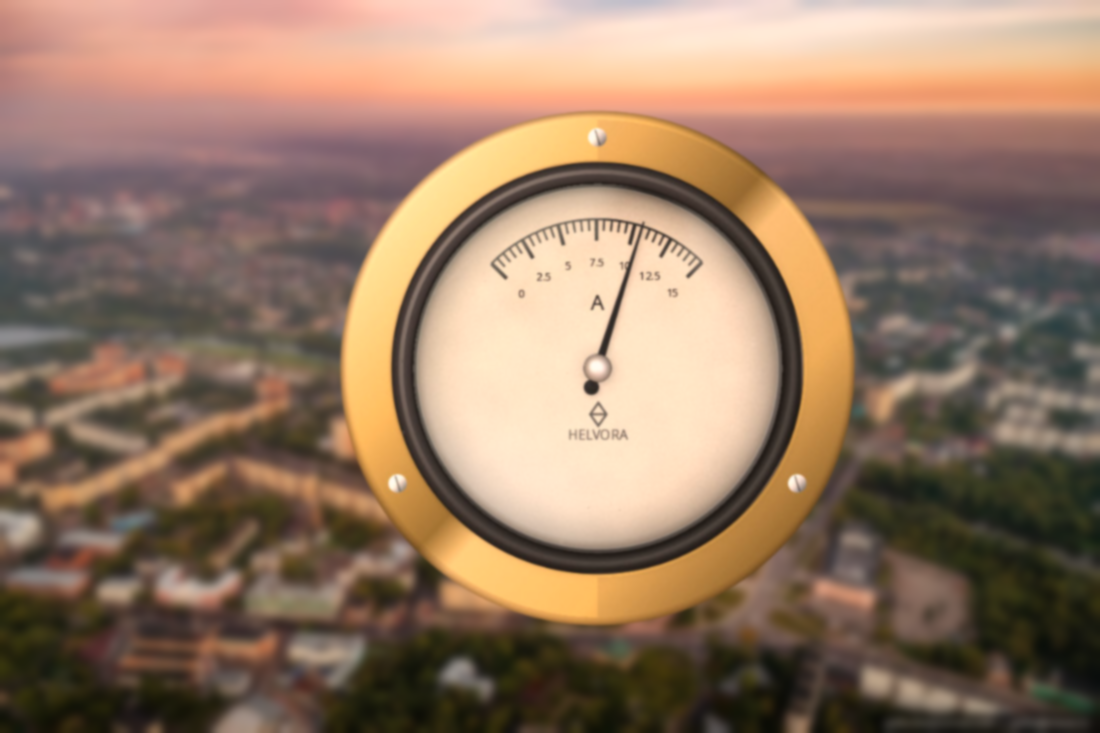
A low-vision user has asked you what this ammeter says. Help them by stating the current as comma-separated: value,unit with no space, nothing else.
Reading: 10.5,A
